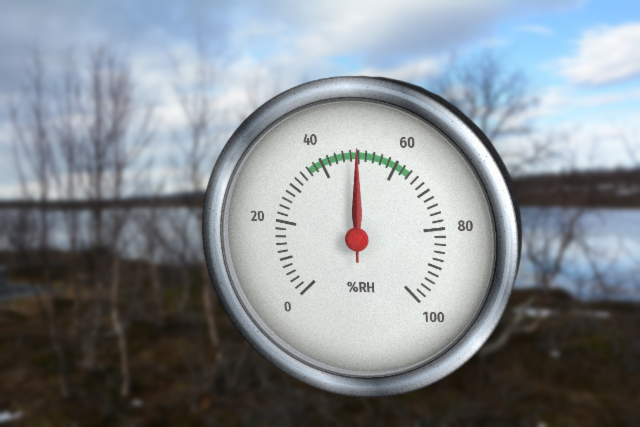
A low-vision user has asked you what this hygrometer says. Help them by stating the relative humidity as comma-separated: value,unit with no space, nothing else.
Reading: 50,%
